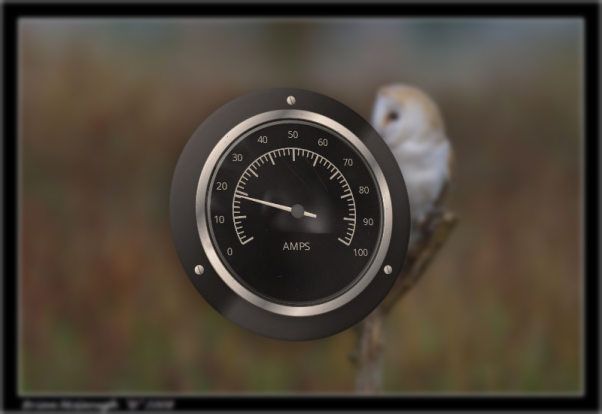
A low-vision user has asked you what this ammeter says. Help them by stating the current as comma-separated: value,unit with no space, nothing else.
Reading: 18,A
